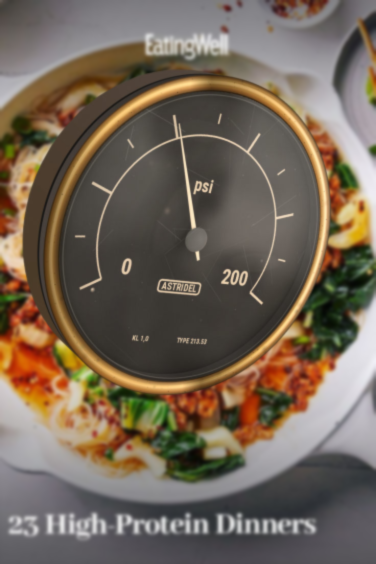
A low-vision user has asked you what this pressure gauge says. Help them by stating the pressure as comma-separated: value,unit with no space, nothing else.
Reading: 80,psi
